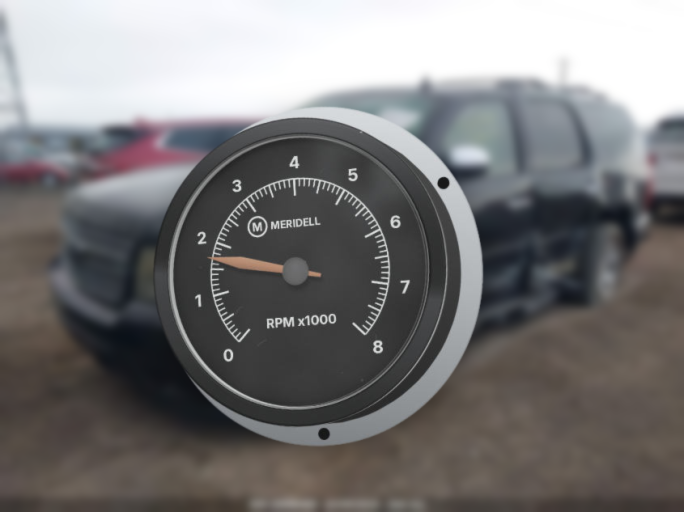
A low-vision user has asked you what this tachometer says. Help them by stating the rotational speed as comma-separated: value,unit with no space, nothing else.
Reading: 1700,rpm
